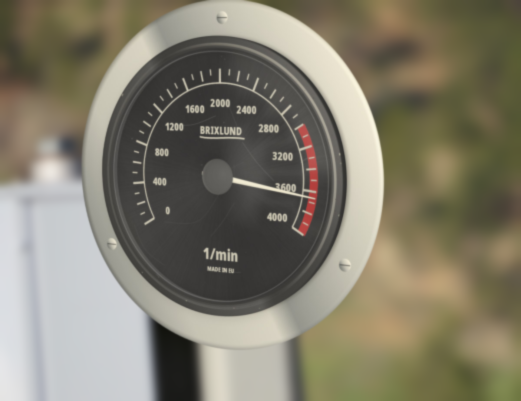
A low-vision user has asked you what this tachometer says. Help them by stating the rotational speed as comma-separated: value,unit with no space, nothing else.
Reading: 3650,rpm
